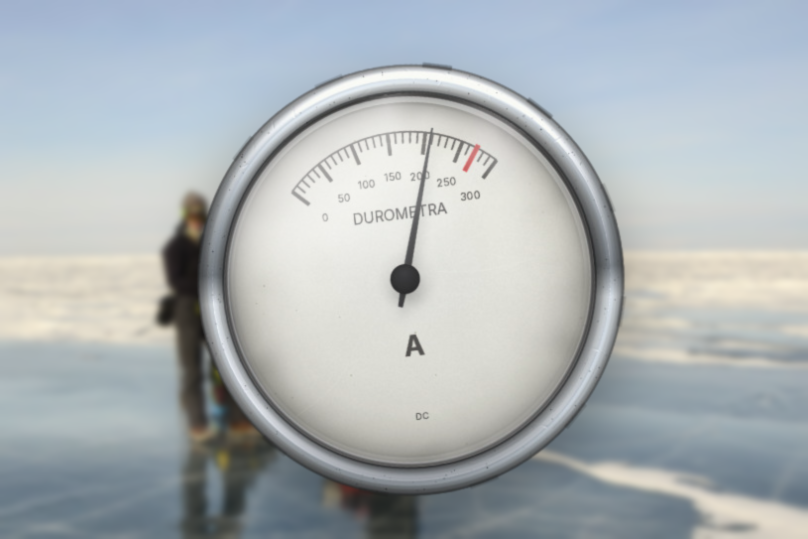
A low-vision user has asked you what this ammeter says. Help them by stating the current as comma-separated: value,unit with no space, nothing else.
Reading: 210,A
